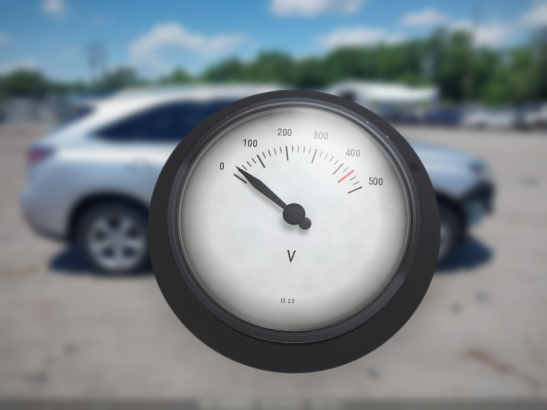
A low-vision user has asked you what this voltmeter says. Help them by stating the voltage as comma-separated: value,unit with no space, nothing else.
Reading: 20,V
